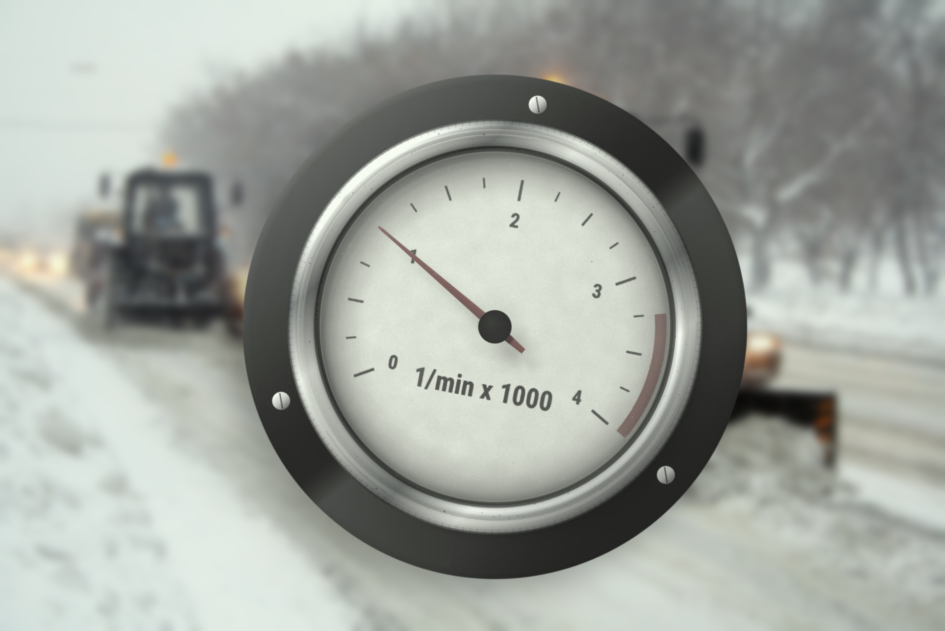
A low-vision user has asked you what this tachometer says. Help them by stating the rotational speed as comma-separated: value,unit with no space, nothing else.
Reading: 1000,rpm
